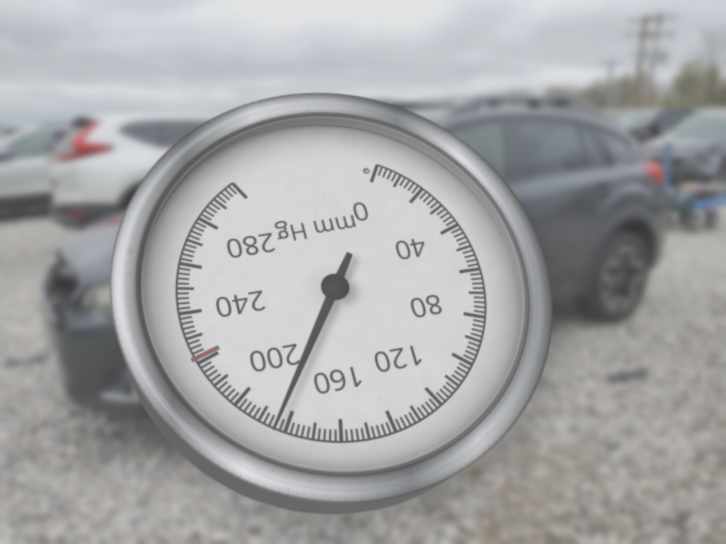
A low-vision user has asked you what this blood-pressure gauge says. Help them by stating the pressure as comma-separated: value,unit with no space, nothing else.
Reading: 184,mmHg
